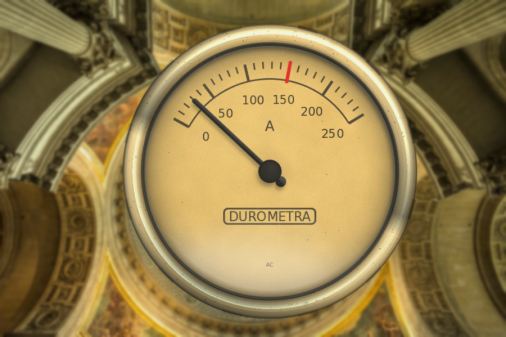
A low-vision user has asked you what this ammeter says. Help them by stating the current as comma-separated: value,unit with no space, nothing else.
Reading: 30,A
